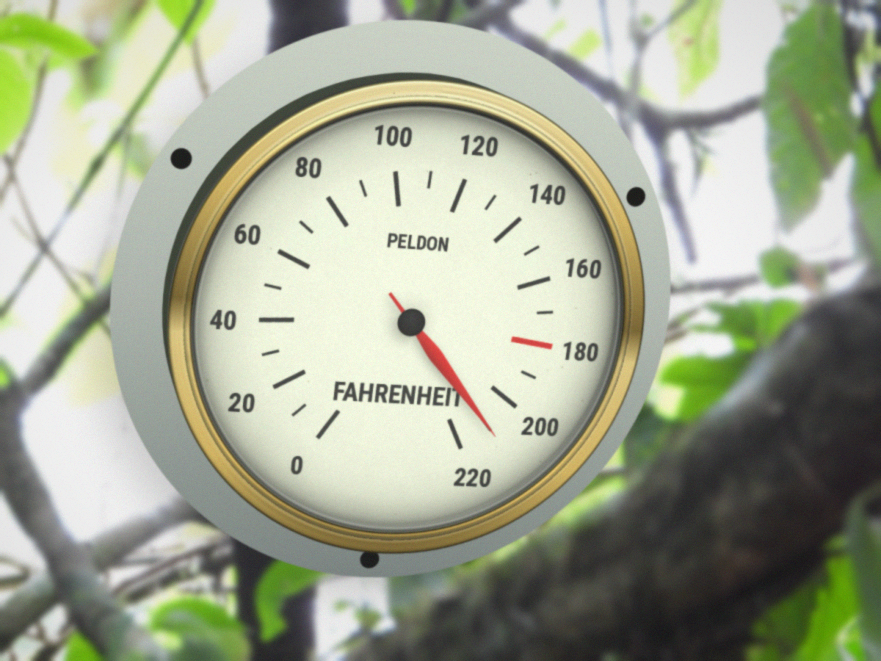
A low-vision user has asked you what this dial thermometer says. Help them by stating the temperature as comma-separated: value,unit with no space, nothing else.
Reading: 210,°F
